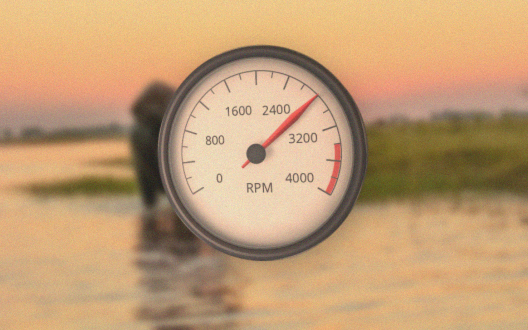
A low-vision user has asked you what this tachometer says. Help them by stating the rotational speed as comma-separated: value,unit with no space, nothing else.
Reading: 2800,rpm
